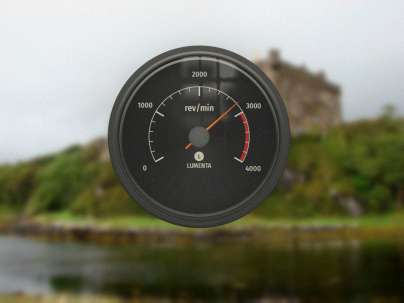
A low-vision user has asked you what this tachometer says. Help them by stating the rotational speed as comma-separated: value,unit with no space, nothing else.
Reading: 2800,rpm
